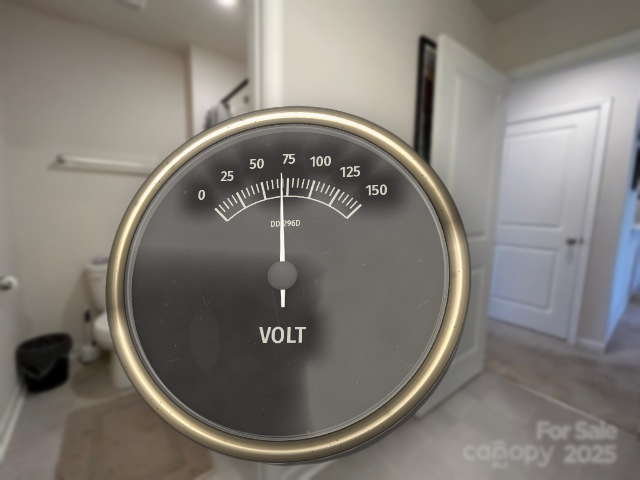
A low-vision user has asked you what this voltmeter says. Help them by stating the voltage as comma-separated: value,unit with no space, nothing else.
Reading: 70,V
